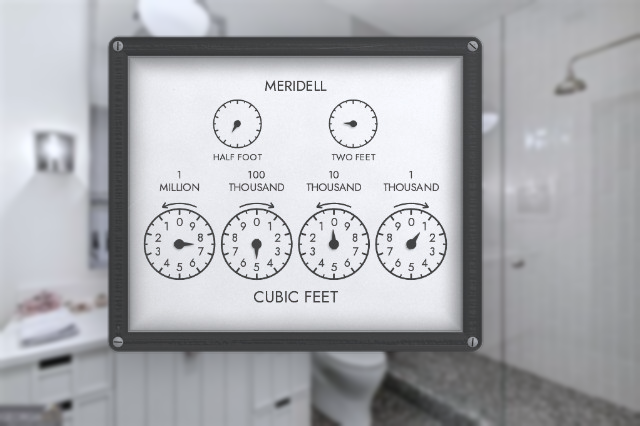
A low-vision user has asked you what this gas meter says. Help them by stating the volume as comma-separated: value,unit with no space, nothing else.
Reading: 750100,ft³
